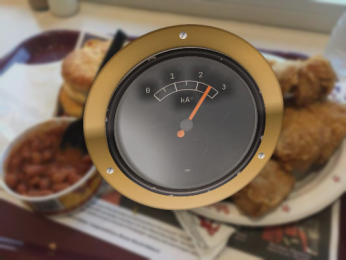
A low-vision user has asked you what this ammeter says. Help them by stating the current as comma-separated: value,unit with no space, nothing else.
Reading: 2.5,kA
